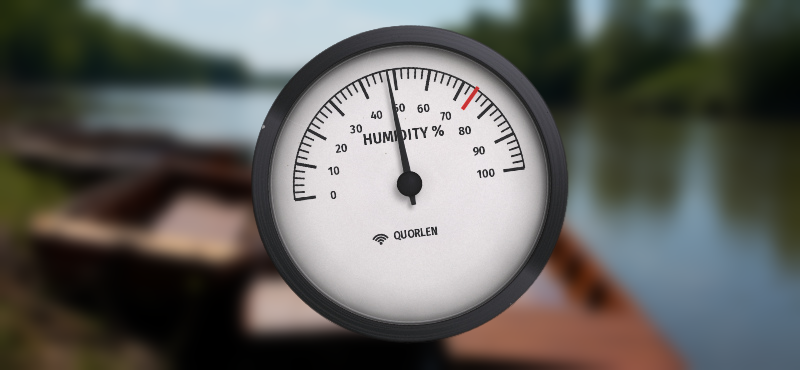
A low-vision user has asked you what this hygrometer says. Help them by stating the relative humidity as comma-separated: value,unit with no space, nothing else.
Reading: 48,%
